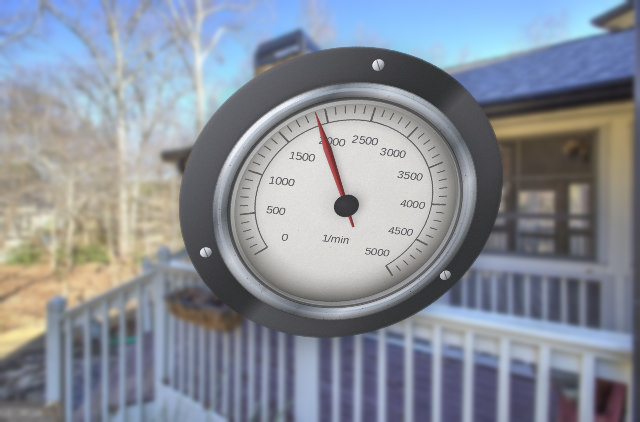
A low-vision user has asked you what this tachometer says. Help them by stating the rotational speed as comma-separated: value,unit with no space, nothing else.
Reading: 1900,rpm
